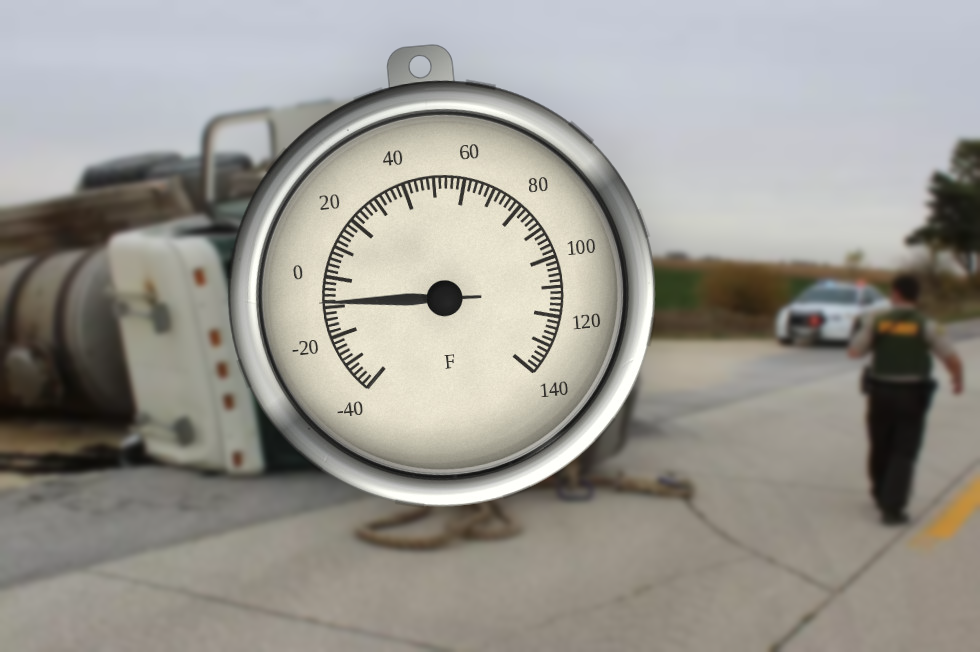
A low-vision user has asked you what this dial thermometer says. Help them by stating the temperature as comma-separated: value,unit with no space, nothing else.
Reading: -8,°F
